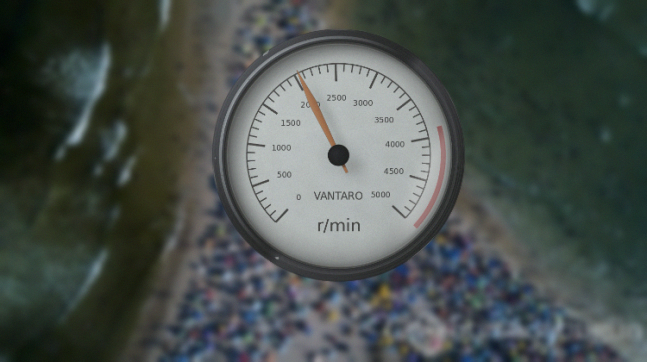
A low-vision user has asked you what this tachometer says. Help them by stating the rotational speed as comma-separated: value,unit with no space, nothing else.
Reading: 2050,rpm
